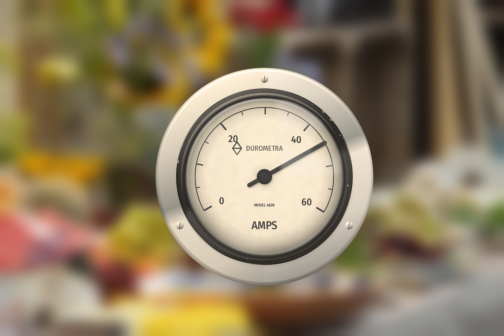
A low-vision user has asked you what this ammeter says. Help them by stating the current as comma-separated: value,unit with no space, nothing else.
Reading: 45,A
